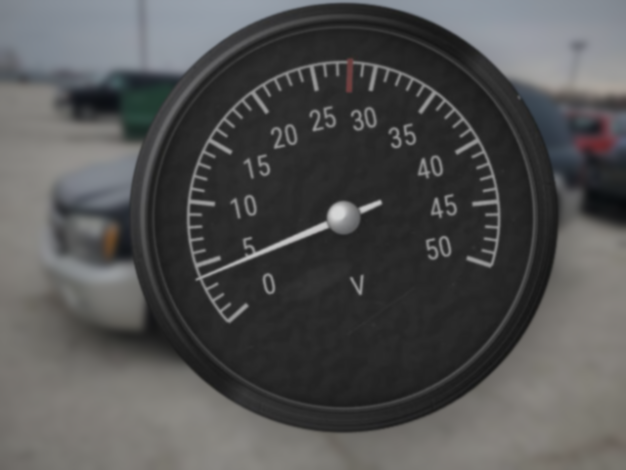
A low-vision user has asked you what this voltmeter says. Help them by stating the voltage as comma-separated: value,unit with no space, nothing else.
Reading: 4,V
